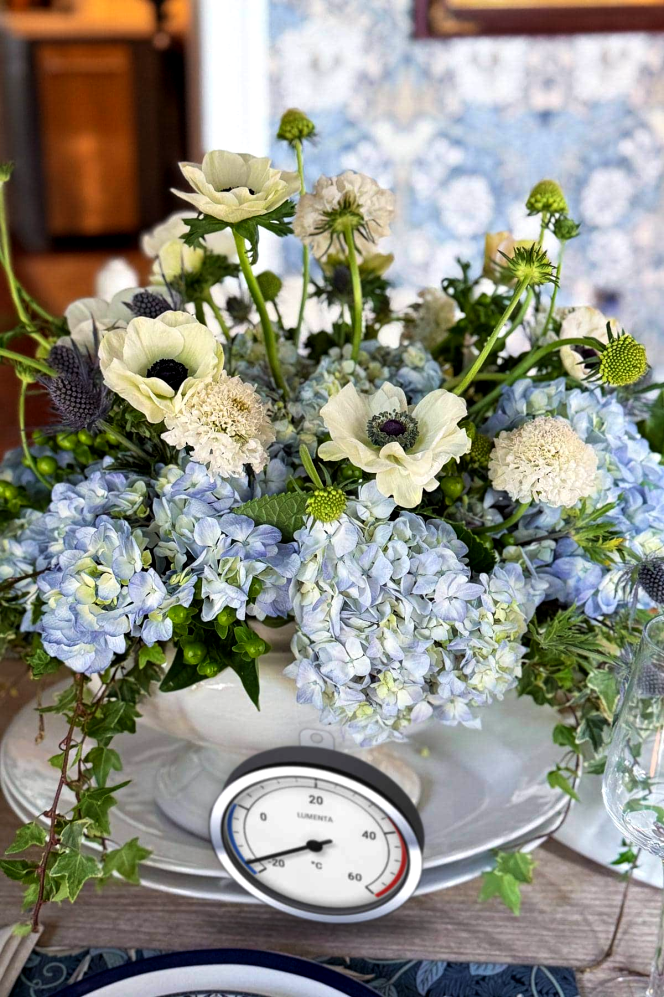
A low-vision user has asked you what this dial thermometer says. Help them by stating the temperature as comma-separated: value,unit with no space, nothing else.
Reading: -16,°C
